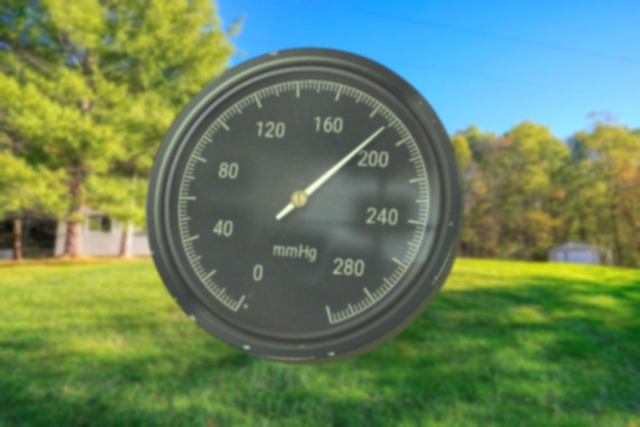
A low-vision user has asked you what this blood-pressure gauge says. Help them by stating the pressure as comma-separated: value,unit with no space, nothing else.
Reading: 190,mmHg
